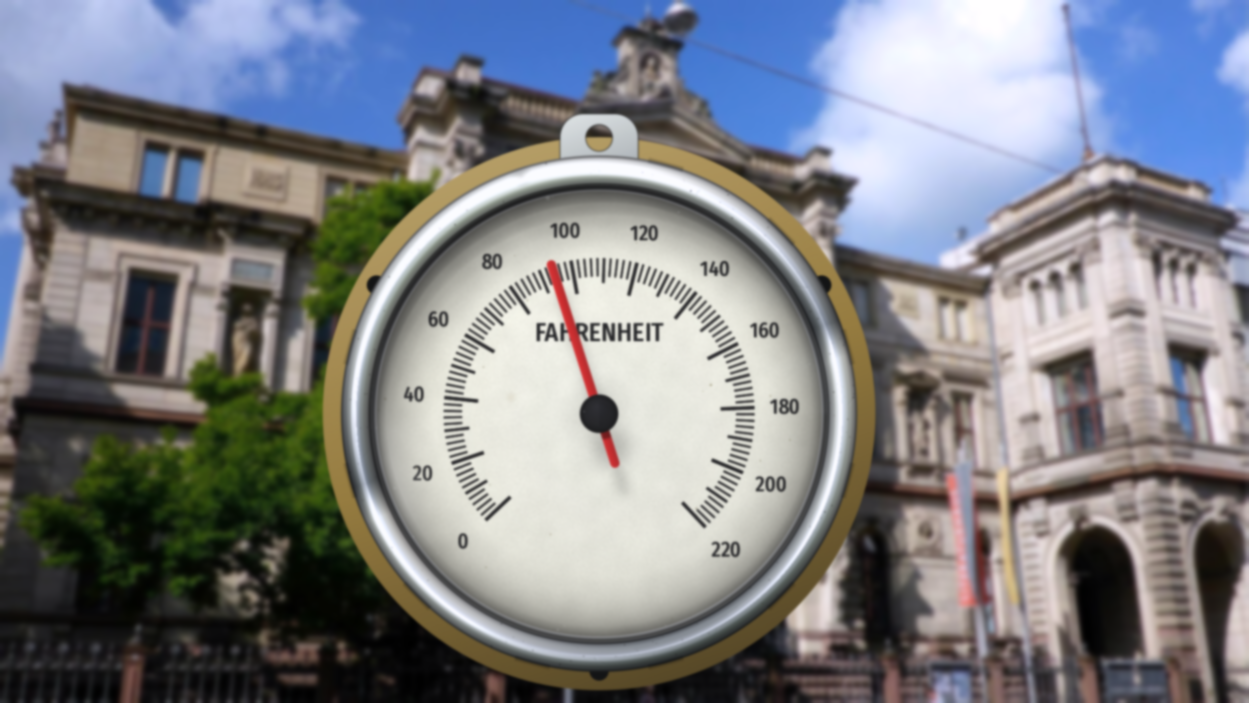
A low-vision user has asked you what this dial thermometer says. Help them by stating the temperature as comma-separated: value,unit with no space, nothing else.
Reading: 94,°F
